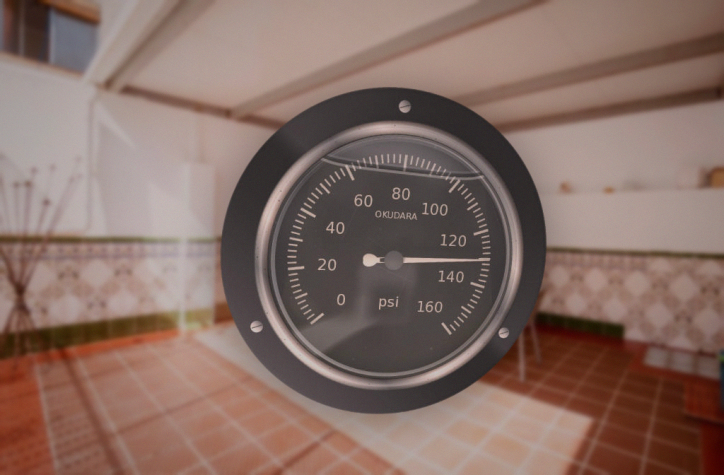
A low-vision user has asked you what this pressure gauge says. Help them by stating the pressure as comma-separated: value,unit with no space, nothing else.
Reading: 130,psi
